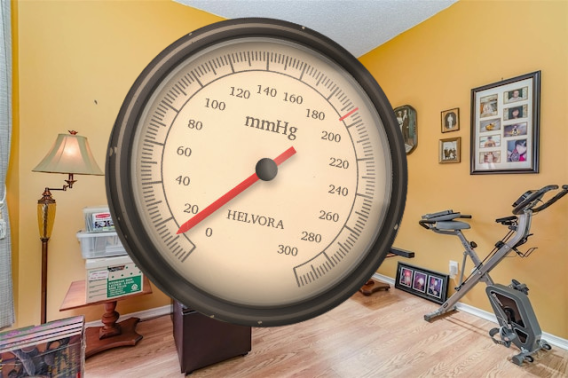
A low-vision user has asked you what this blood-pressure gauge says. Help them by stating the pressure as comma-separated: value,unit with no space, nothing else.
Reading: 12,mmHg
